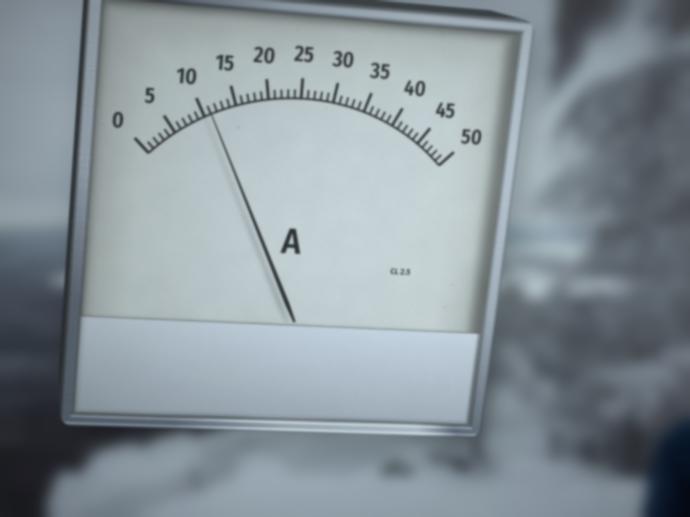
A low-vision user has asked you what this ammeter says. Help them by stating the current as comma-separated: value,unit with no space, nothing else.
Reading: 11,A
